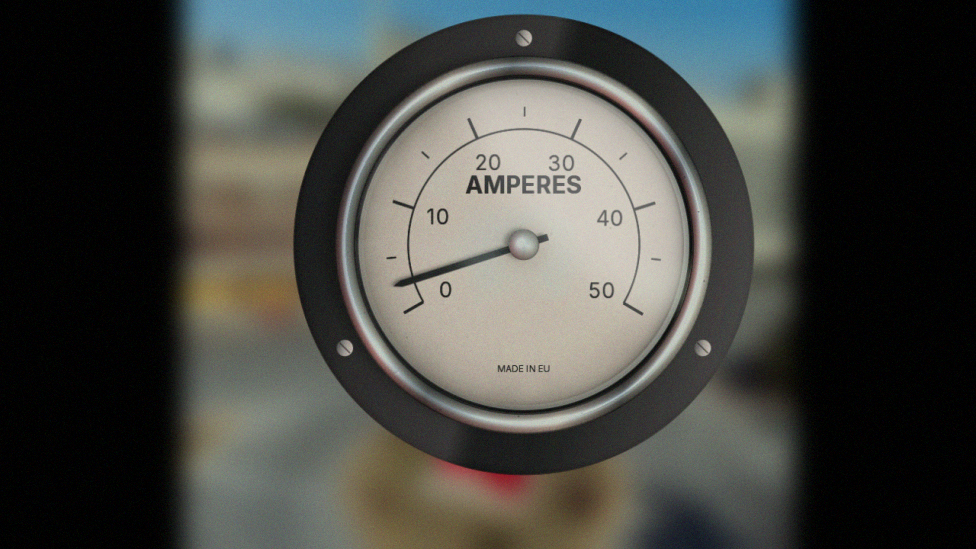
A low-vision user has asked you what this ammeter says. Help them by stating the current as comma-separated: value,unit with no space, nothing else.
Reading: 2.5,A
